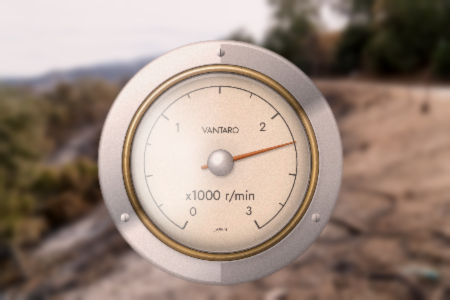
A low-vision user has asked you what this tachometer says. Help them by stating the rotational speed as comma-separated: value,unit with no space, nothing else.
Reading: 2250,rpm
